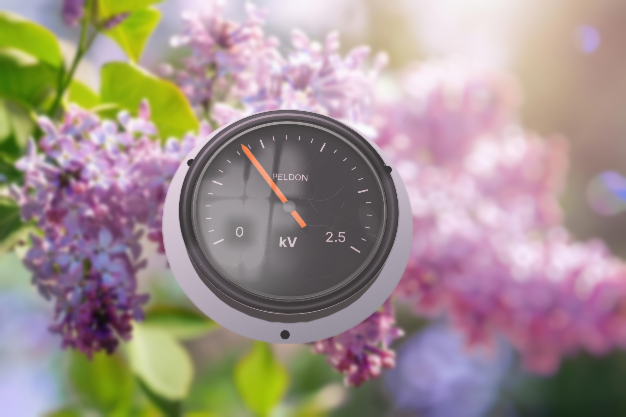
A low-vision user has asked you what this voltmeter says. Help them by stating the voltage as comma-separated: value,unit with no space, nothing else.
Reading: 0.85,kV
